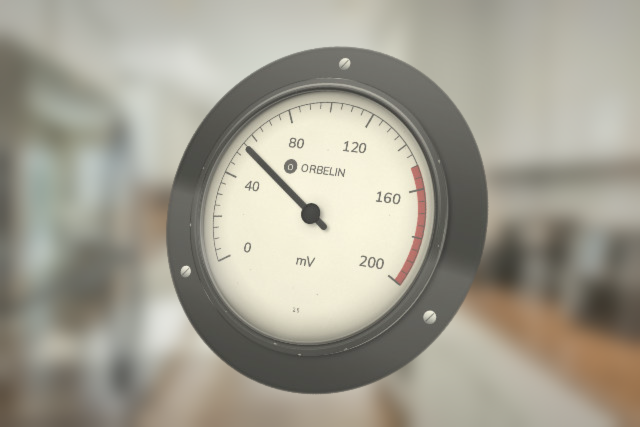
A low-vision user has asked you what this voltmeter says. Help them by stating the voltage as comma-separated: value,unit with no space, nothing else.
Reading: 55,mV
